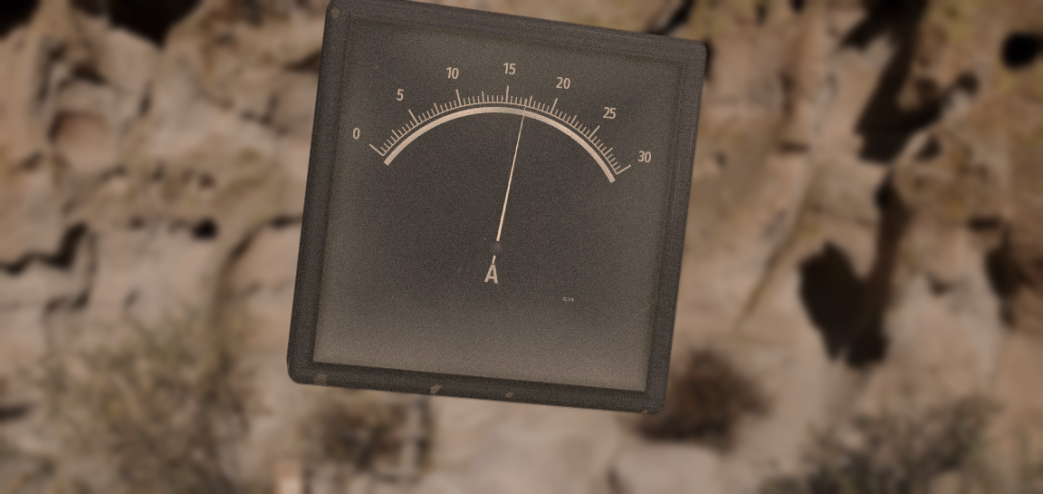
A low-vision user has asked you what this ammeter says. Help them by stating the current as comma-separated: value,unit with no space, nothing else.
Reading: 17,A
